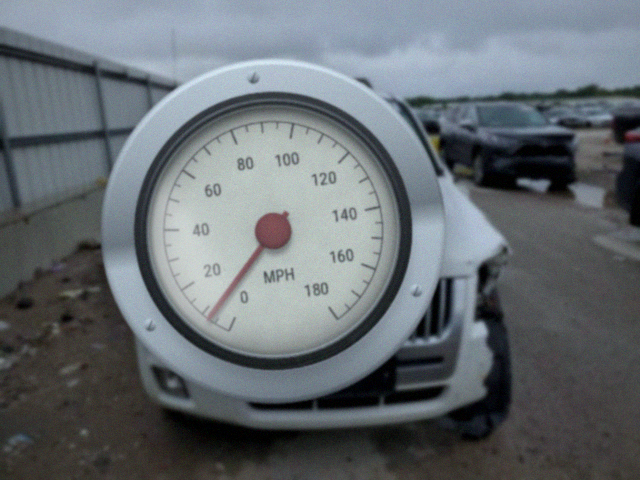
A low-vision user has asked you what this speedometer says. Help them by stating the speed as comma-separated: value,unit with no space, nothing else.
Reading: 7.5,mph
